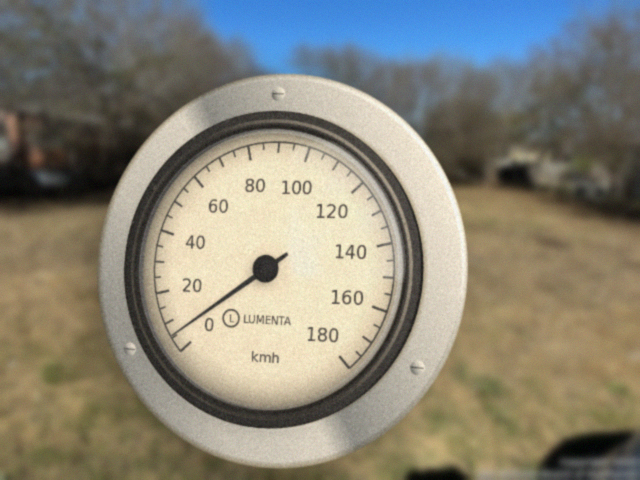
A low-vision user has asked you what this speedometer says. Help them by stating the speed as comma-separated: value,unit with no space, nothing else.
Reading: 5,km/h
